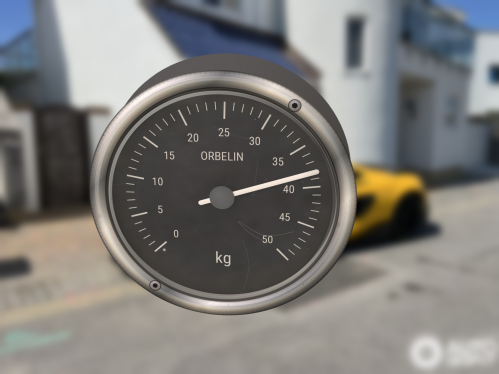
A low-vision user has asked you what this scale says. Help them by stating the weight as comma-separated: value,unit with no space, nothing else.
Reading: 38,kg
